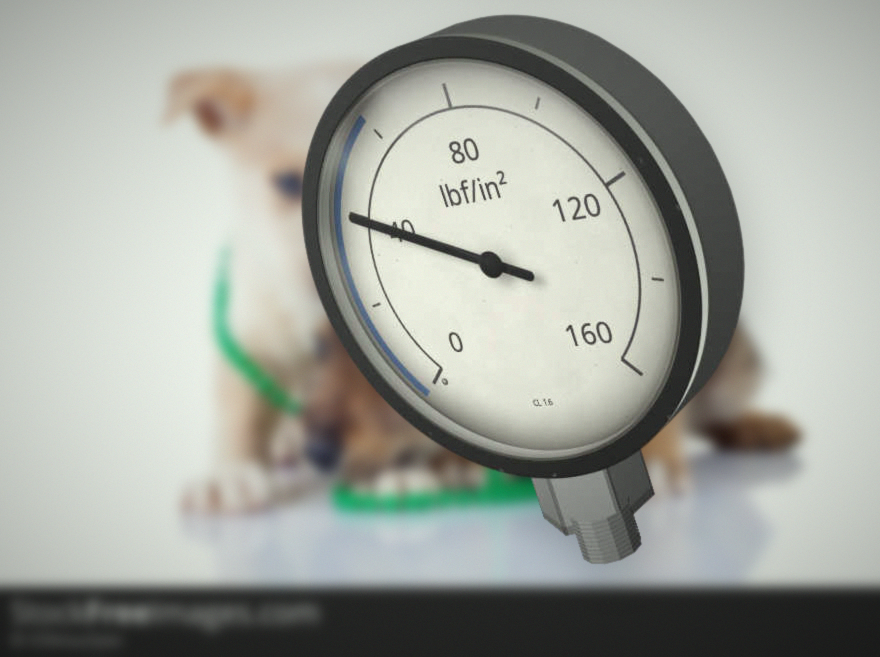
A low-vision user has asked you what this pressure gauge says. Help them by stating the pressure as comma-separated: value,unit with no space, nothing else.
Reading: 40,psi
